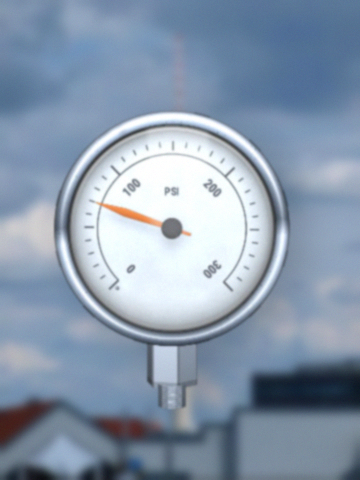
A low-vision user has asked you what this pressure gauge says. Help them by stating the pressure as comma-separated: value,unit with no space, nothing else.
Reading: 70,psi
